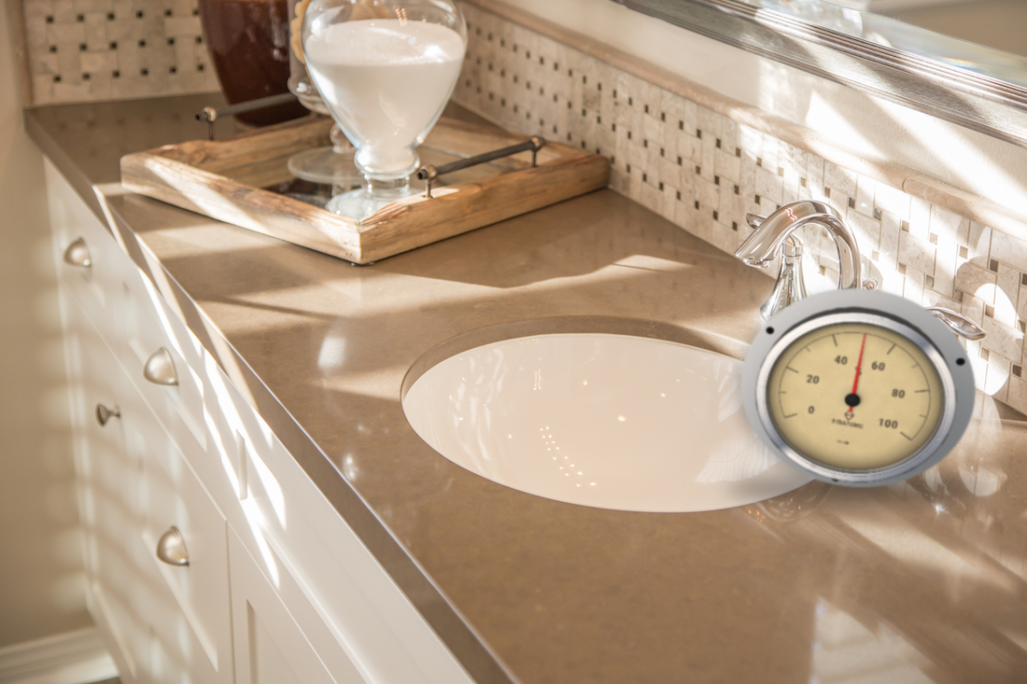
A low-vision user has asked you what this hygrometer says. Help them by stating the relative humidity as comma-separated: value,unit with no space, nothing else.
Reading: 50,%
